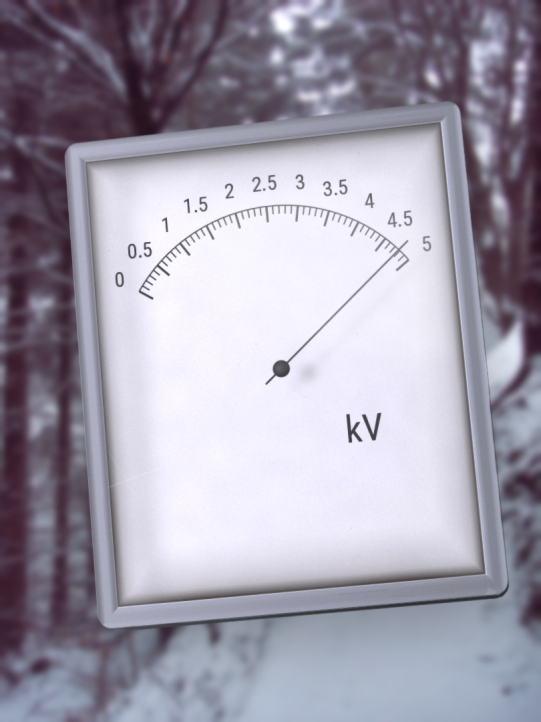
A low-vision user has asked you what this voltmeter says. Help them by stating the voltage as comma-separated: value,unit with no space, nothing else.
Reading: 4.8,kV
